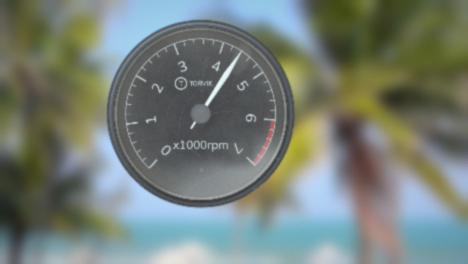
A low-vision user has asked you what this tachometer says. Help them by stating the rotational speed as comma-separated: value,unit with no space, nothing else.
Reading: 4400,rpm
